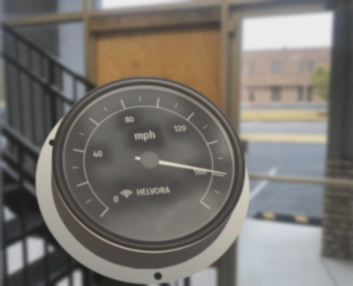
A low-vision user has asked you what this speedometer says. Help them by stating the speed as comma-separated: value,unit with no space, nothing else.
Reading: 160,mph
